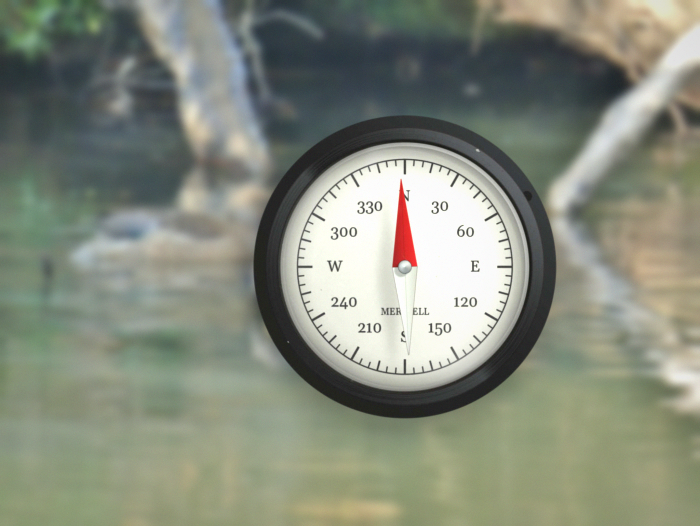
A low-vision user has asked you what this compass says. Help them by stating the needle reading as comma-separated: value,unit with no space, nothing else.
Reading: 357.5,°
